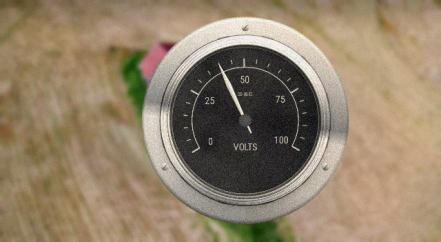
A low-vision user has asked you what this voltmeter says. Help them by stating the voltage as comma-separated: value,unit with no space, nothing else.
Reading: 40,V
